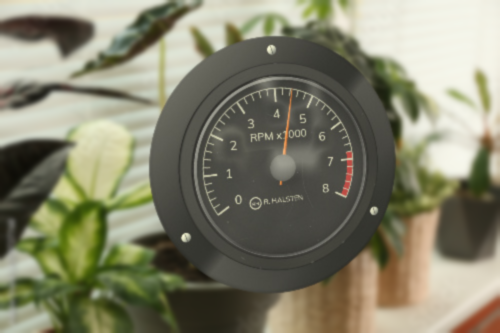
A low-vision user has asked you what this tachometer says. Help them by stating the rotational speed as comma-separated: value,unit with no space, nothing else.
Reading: 4400,rpm
